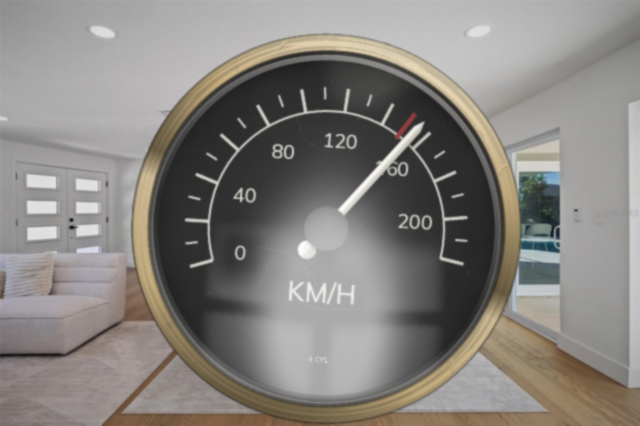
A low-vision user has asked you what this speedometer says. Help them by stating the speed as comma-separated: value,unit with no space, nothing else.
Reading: 155,km/h
